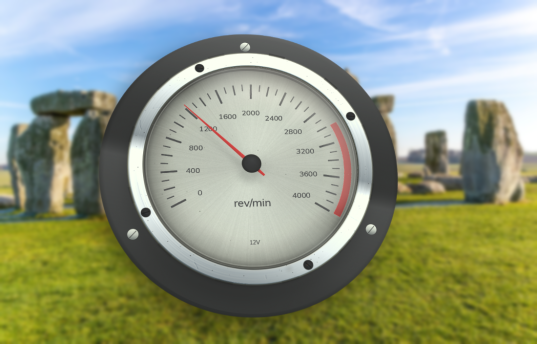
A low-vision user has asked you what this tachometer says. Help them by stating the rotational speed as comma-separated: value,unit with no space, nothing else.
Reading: 1200,rpm
